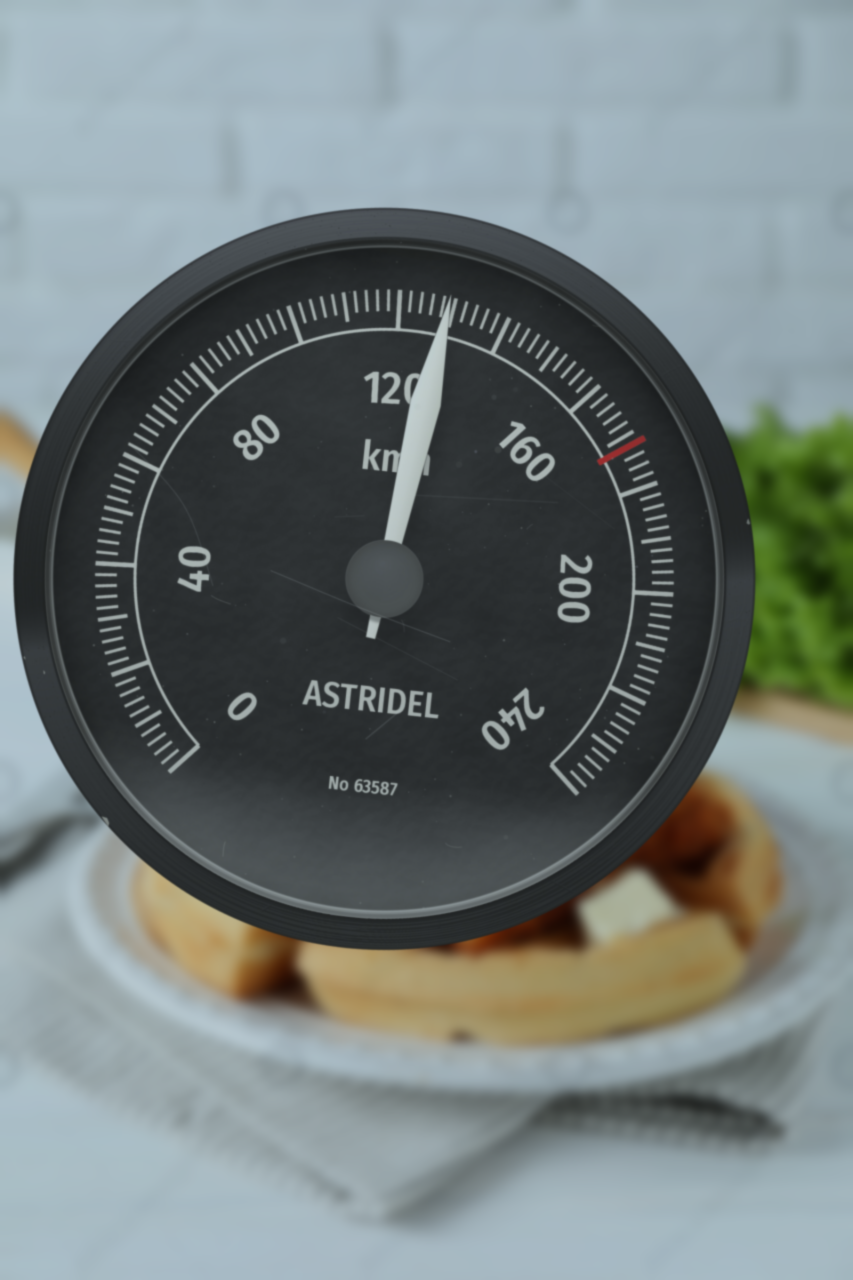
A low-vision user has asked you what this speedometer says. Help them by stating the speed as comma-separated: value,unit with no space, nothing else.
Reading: 129,km/h
